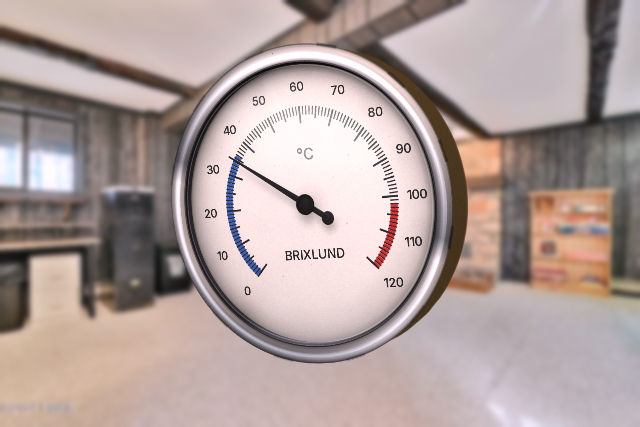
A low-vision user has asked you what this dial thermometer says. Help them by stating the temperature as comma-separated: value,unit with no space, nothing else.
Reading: 35,°C
